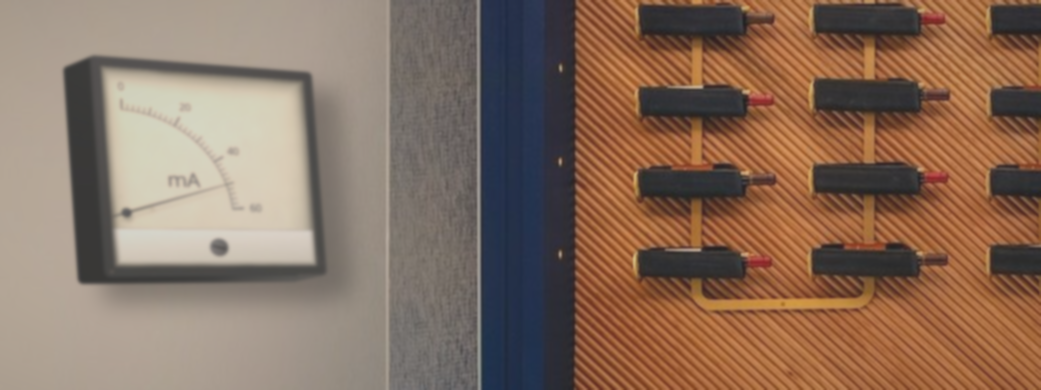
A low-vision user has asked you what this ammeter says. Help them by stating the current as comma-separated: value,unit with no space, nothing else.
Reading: 50,mA
